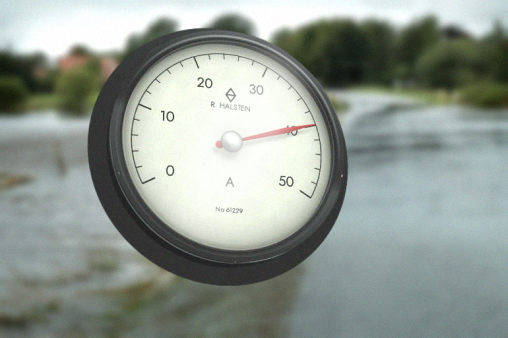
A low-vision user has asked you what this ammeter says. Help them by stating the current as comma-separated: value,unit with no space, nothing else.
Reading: 40,A
